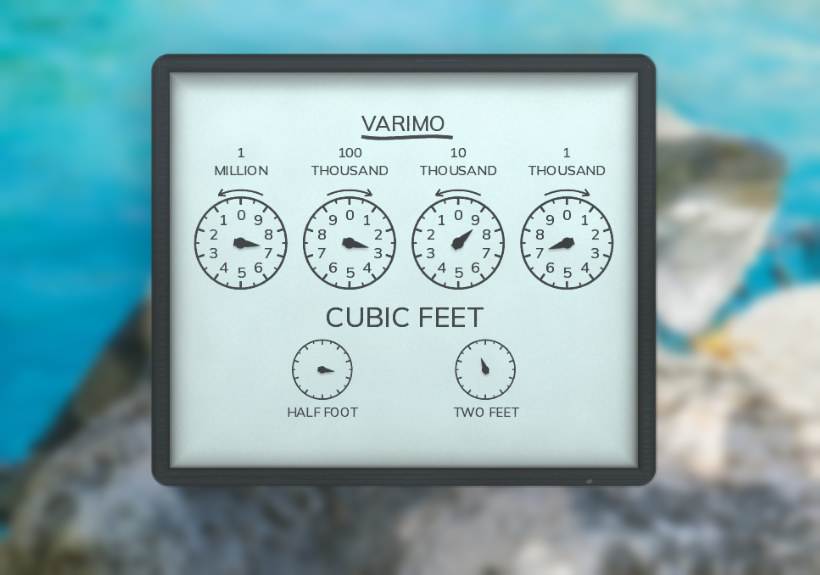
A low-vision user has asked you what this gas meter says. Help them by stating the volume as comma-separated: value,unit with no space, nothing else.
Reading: 728700,ft³
